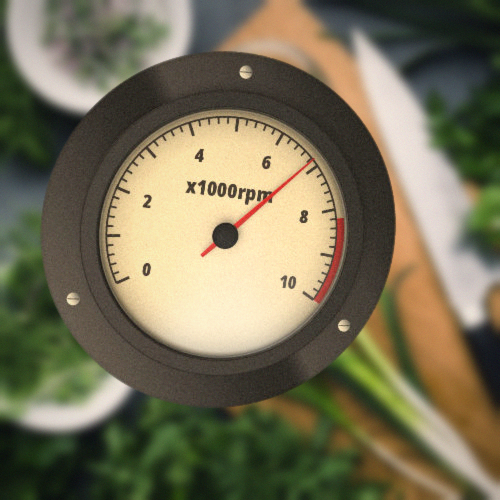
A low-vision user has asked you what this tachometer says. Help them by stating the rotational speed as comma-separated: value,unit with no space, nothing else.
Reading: 6800,rpm
